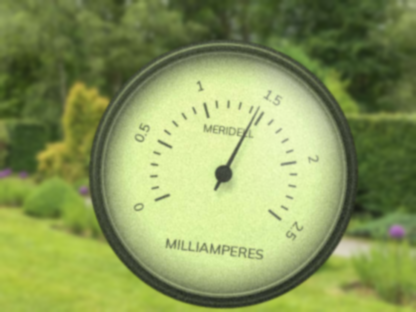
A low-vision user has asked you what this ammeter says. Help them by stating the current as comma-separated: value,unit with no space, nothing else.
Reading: 1.45,mA
